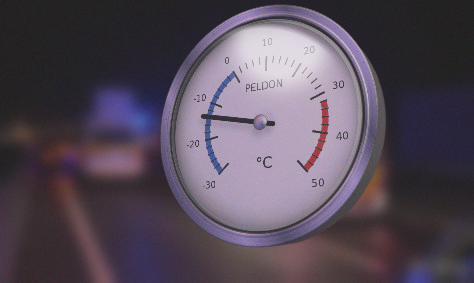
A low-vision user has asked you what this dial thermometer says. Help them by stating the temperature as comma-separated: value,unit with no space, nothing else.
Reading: -14,°C
